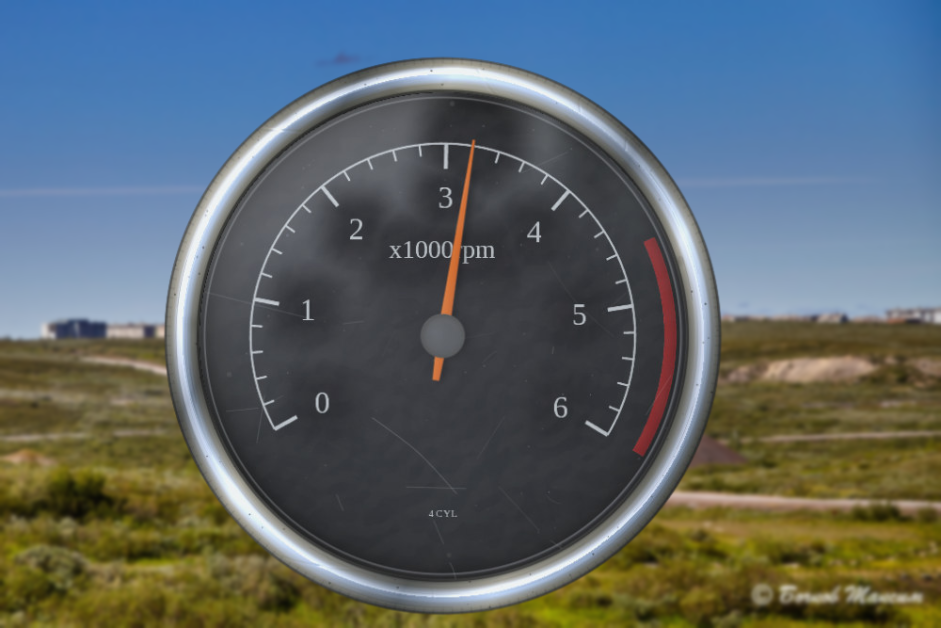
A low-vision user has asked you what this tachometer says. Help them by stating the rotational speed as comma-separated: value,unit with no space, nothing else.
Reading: 3200,rpm
